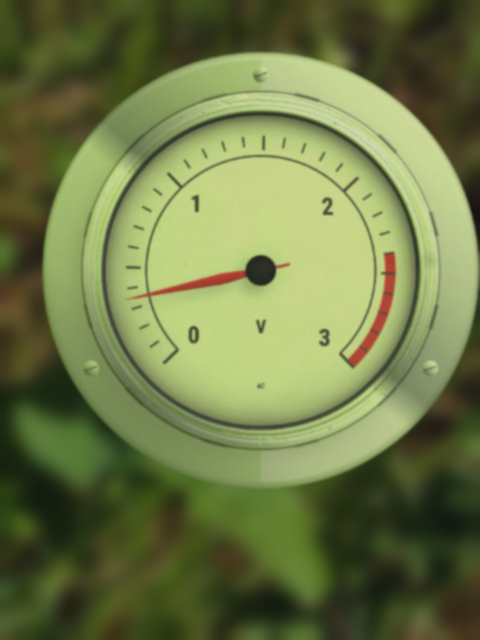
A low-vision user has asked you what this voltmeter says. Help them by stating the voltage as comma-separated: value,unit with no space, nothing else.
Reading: 0.35,V
